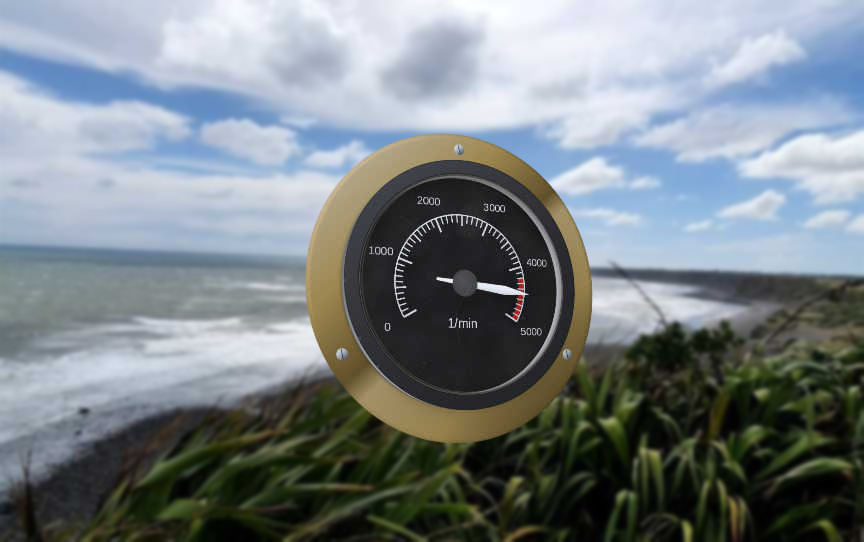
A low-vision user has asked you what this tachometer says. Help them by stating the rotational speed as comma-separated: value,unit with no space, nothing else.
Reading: 4500,rpm
